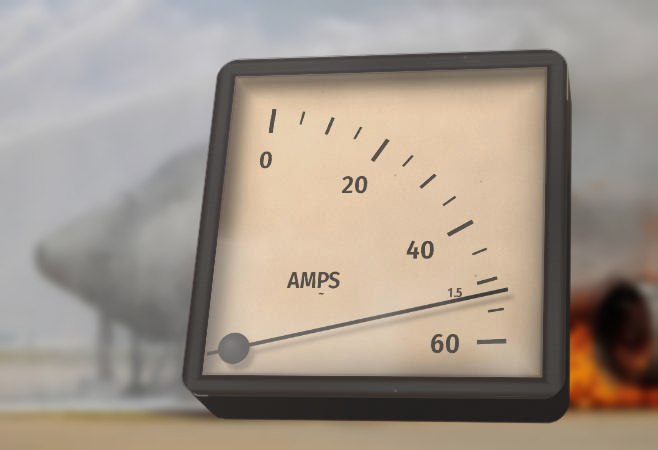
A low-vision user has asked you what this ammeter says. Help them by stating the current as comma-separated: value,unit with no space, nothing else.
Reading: 52.5,A
